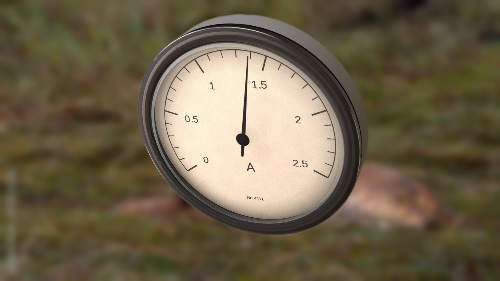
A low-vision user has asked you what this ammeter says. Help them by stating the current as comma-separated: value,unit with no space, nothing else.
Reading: 1.4,A
